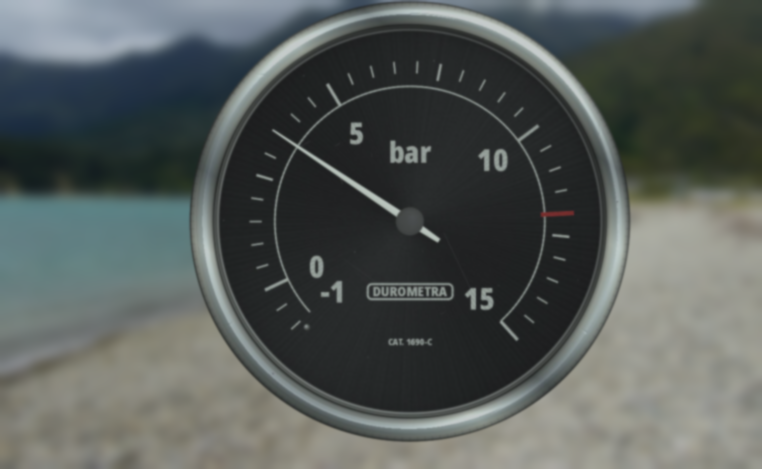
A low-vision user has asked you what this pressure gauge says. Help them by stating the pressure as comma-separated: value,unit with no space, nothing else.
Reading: 3.5,bar
